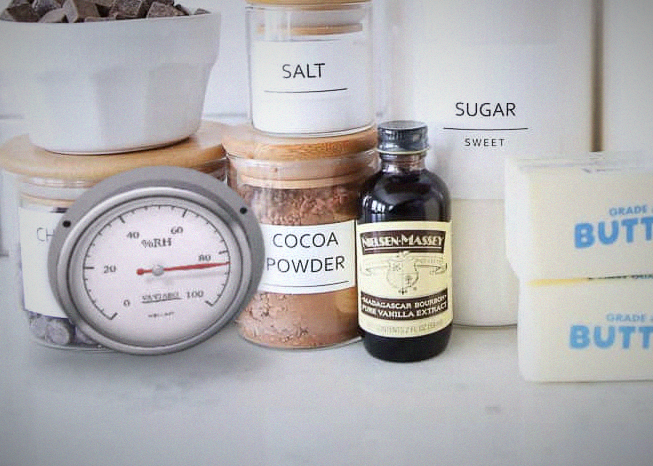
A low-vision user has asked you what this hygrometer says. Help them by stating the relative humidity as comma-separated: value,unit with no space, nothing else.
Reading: 84,%
